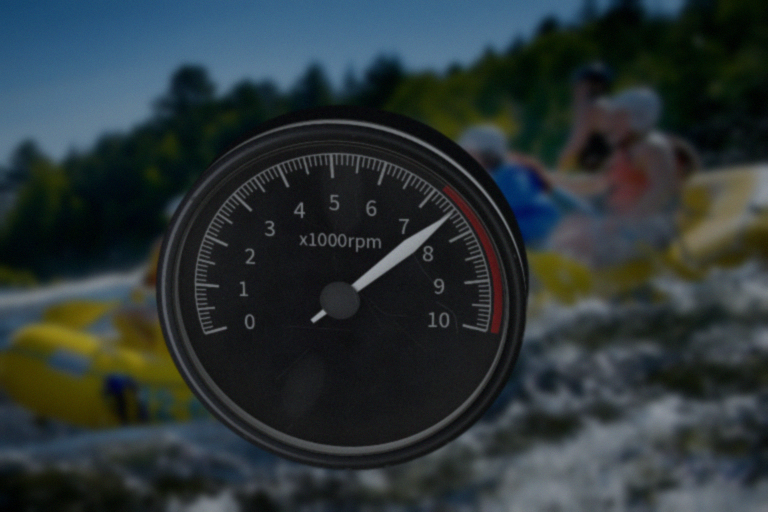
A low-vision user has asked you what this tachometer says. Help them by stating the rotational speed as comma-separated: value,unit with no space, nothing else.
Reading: 7500,rpm
